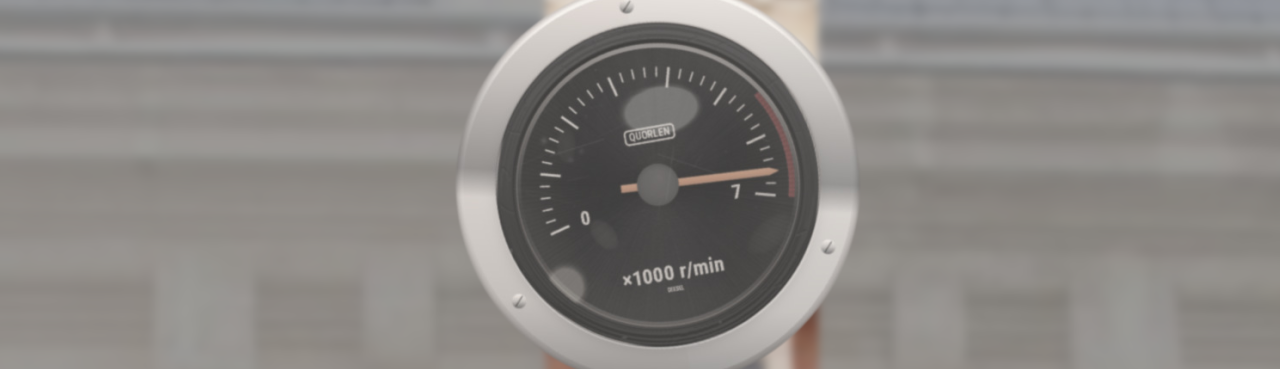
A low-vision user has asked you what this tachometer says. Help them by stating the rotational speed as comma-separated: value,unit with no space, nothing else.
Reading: 6600,rpm
